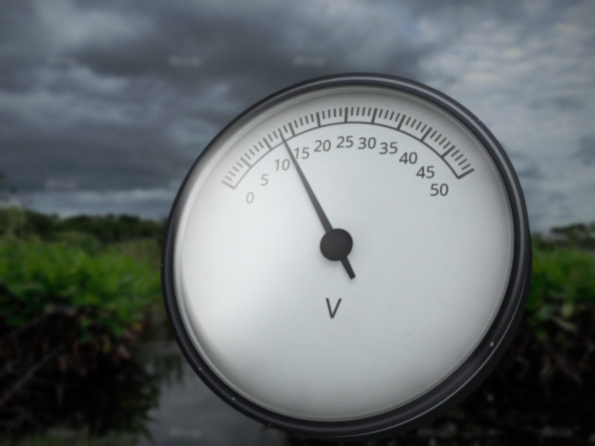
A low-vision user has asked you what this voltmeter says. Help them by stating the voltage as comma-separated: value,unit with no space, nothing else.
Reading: 13,V
